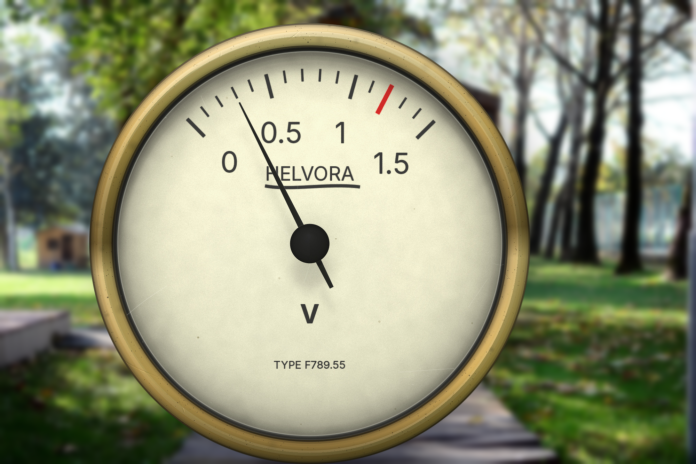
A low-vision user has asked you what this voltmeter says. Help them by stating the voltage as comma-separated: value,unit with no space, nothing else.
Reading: 0.3,V
